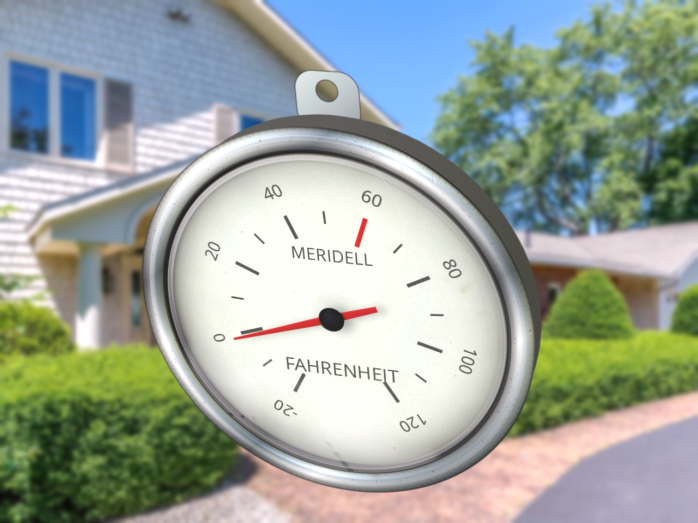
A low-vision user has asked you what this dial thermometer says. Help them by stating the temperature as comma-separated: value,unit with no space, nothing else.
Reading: 0,°F
